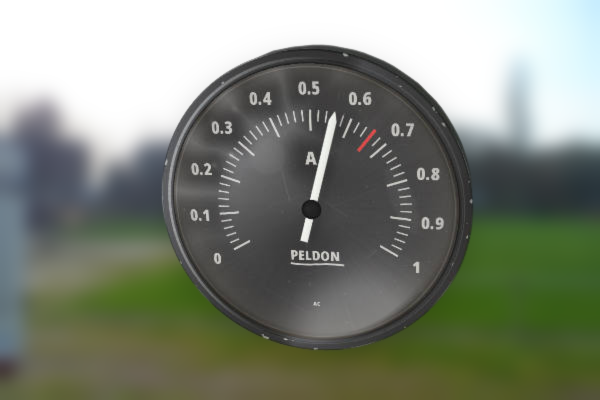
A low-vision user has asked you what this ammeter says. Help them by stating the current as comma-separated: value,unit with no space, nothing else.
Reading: 0.56,A
